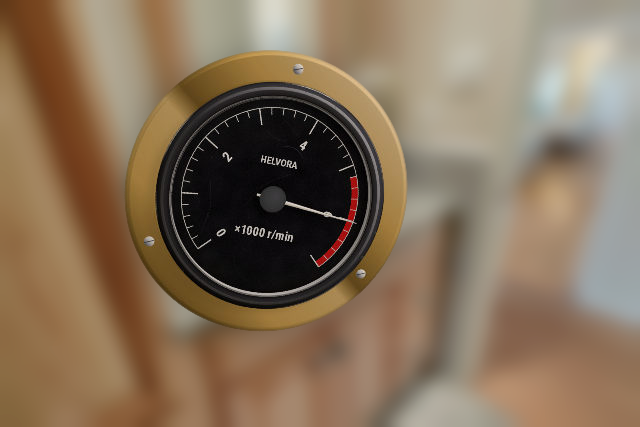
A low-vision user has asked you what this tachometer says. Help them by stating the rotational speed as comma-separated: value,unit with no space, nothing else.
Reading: 6000,rpm
